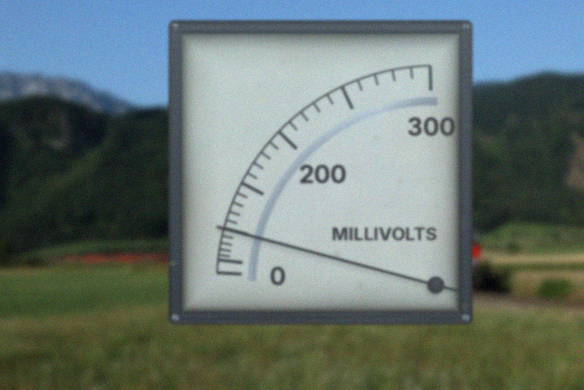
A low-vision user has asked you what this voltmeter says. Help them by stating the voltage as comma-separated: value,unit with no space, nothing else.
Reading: 100,mV
